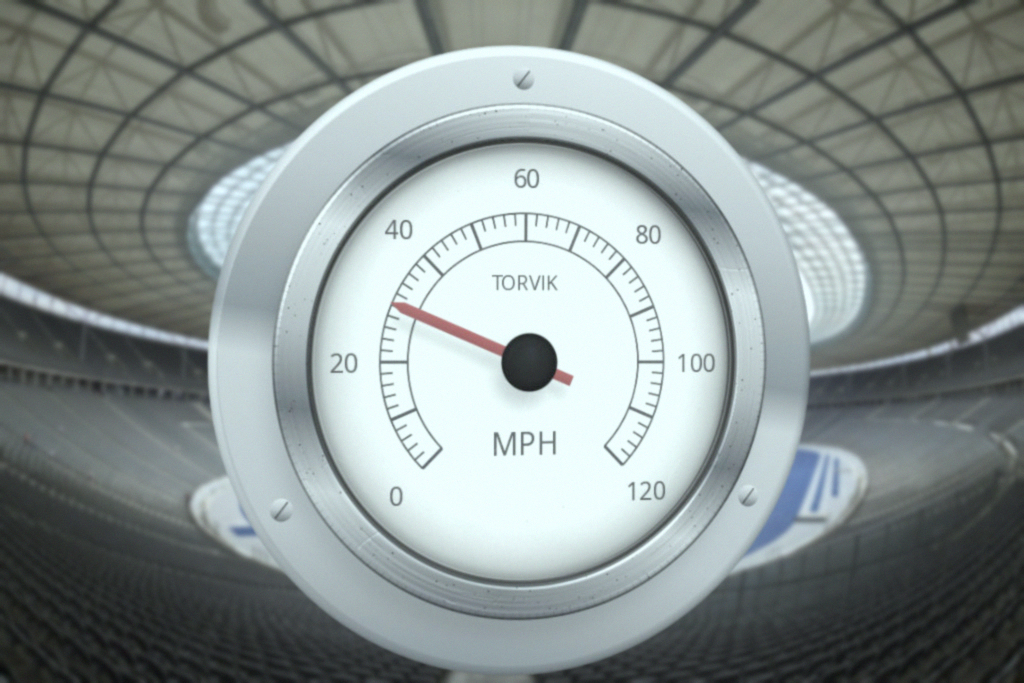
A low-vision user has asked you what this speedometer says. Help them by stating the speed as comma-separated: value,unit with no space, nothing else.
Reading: 30,mph
